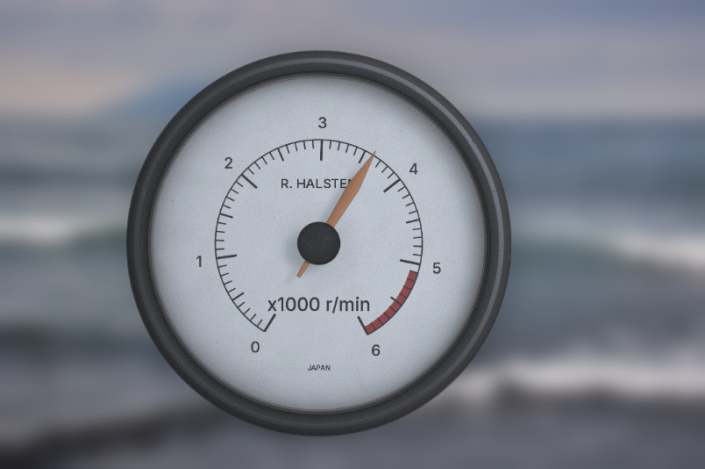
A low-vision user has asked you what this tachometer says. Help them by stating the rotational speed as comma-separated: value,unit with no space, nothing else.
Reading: 3600,rpm
